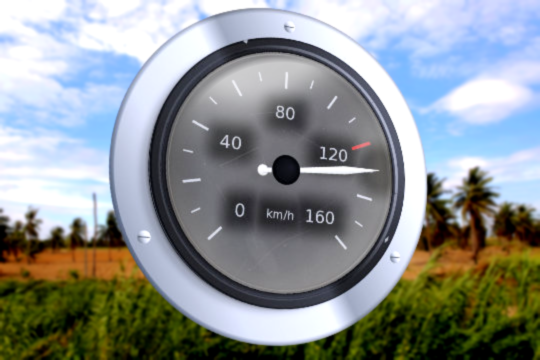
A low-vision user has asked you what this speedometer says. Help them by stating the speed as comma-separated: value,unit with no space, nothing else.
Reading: 130,km/h
